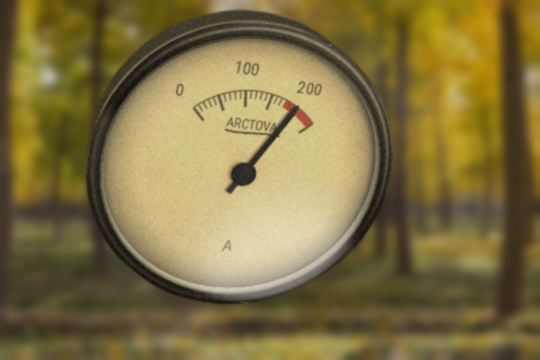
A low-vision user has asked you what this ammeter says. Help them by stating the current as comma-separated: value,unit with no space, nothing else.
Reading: 200,A
